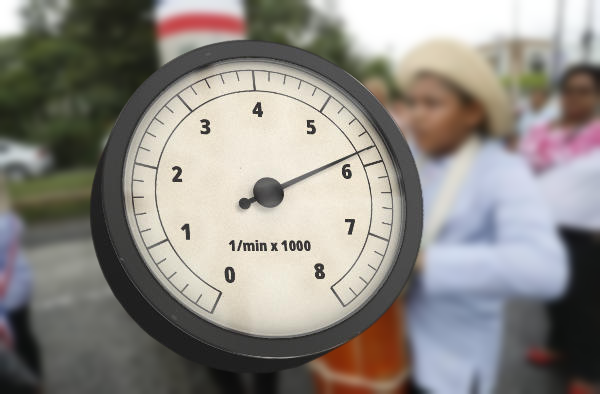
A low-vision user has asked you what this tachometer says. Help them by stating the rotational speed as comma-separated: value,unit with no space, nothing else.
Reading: 5800,rpm
